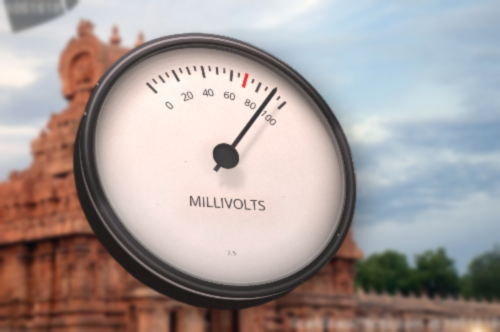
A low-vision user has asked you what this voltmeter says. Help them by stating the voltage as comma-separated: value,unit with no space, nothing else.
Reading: 90,mV
